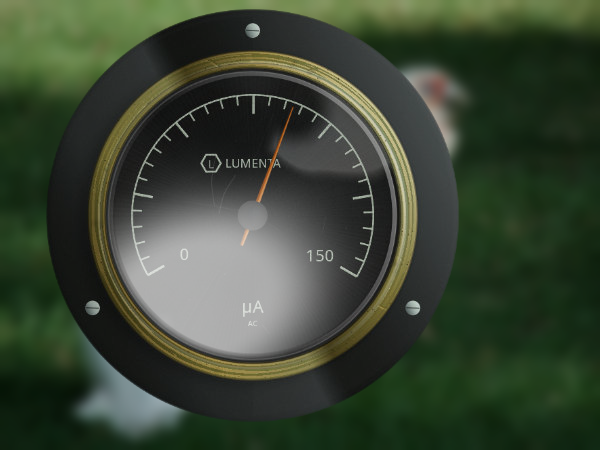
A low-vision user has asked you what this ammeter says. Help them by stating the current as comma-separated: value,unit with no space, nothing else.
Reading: 87.5,µA
